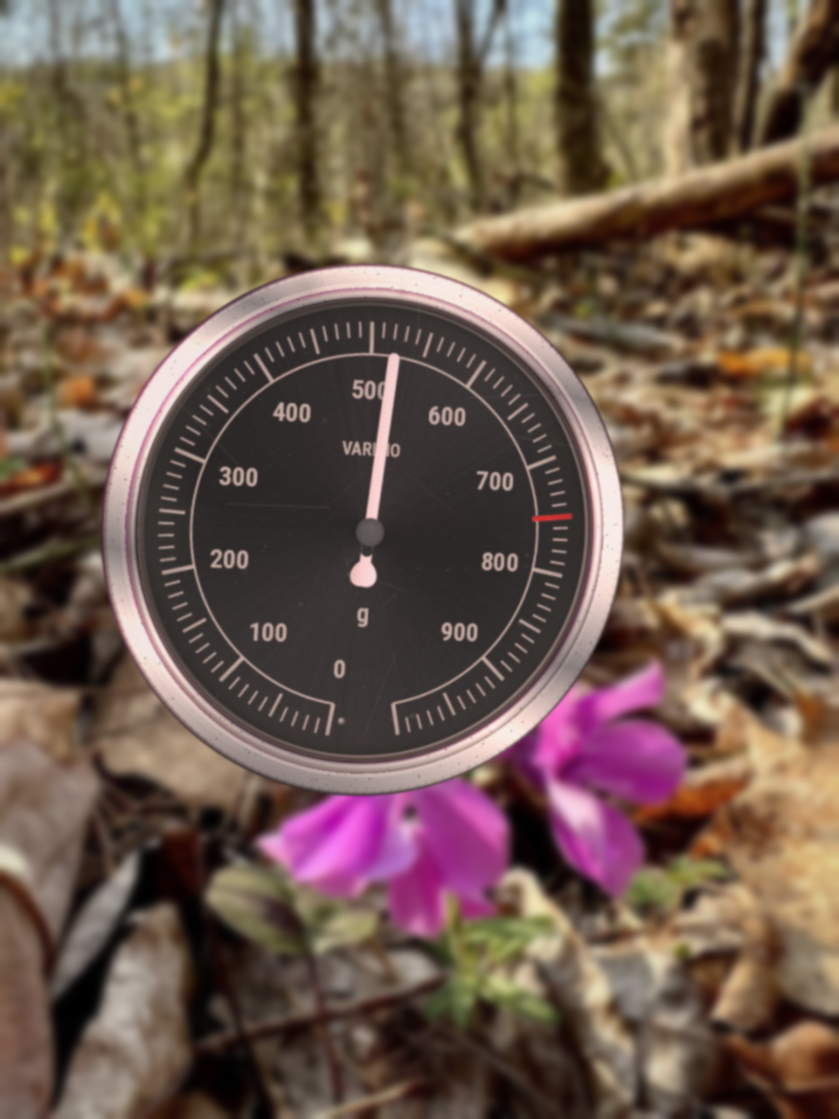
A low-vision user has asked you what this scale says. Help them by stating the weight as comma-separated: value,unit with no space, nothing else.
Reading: 520,g
